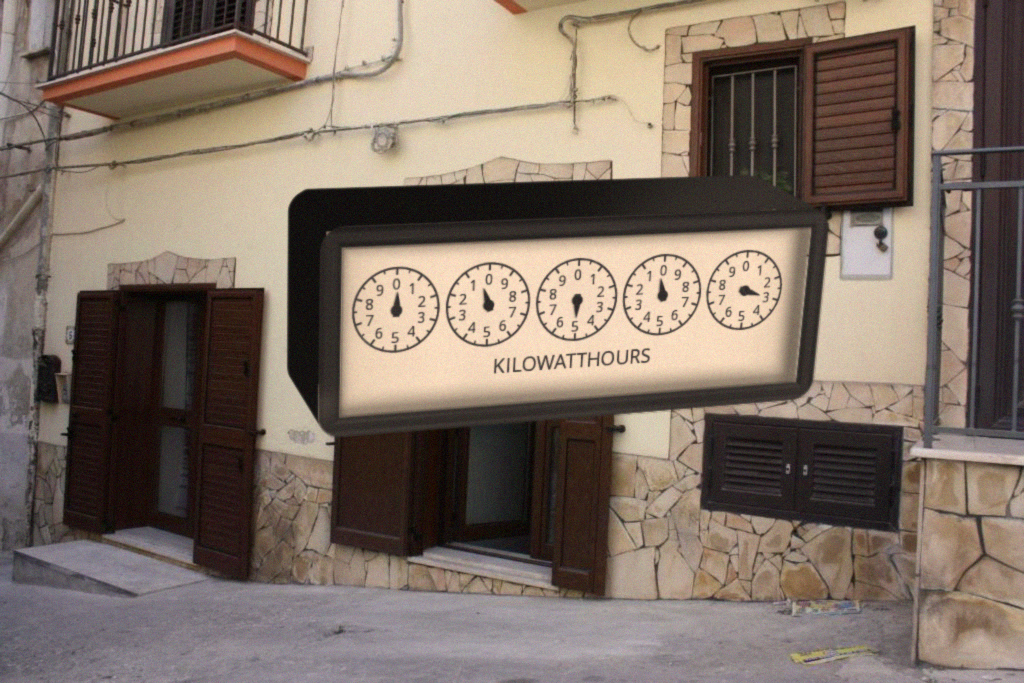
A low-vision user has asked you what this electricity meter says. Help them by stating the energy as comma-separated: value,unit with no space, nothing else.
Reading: 503,kWh
